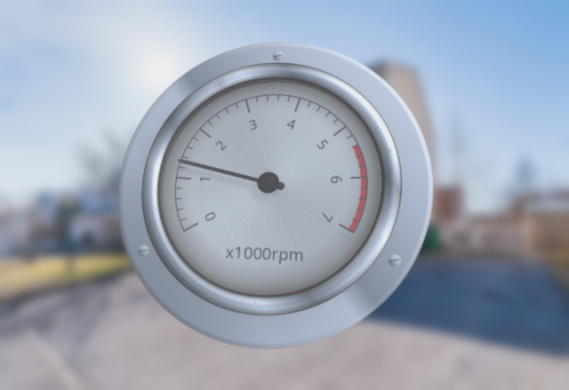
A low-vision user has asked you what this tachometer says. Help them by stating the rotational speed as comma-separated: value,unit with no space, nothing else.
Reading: 1300,rpm
